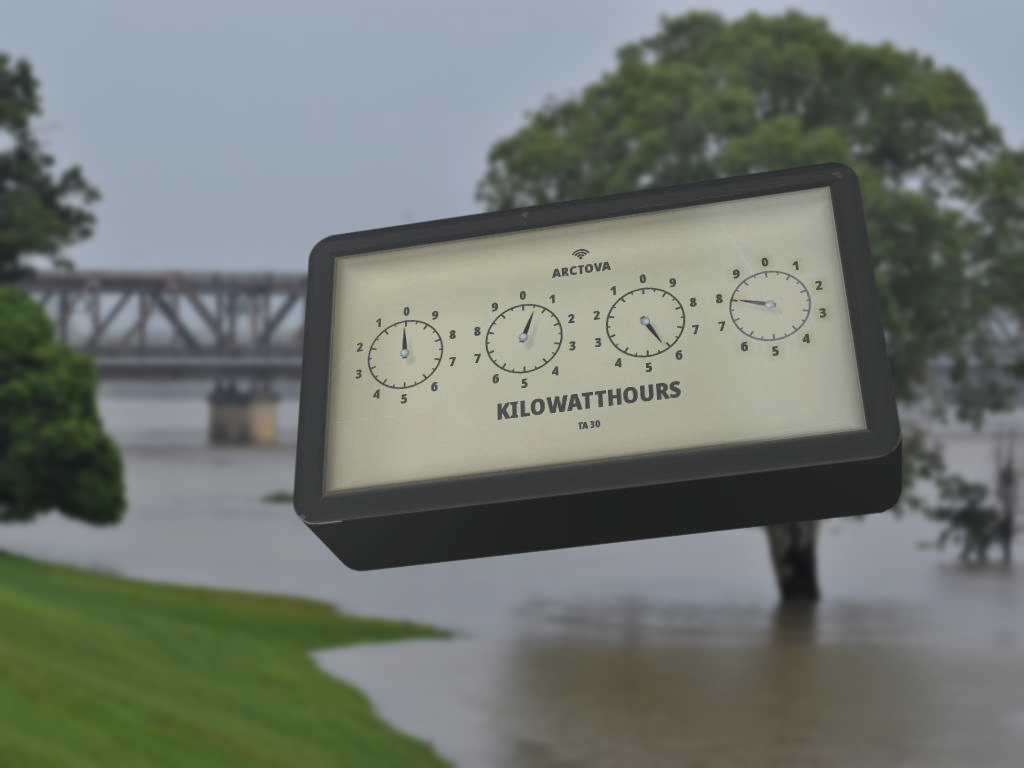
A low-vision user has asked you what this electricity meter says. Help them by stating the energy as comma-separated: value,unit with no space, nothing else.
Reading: 58,kWh
